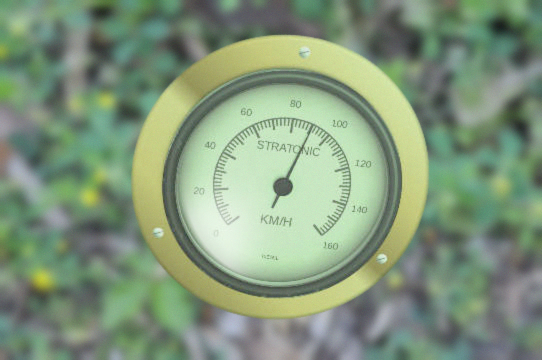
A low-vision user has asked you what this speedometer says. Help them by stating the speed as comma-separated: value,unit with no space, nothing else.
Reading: 90,km/h
